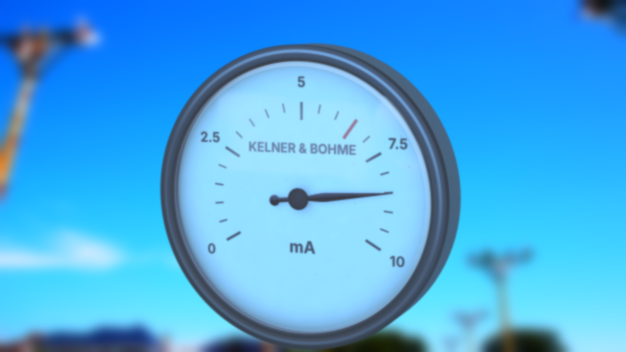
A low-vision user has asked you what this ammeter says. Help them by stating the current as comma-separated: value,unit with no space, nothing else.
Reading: 8.5,mA
